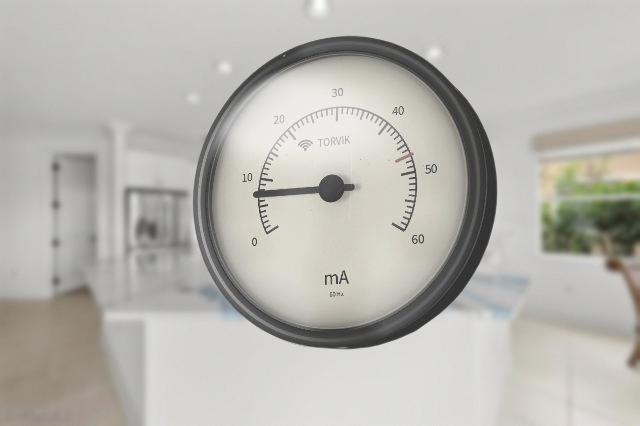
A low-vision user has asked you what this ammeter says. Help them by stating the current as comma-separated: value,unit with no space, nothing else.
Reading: 7,mA
